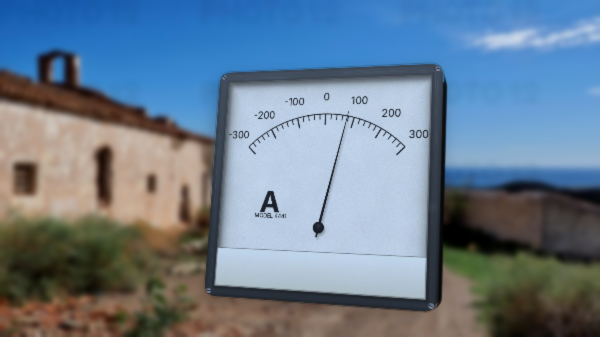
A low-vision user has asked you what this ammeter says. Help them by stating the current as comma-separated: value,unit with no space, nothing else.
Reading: 80,A
